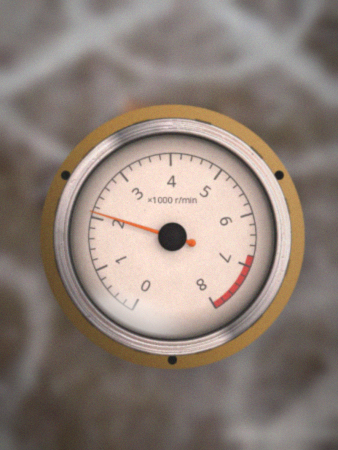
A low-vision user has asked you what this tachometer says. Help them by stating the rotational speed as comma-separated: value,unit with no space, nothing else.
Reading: 2100,rpm
